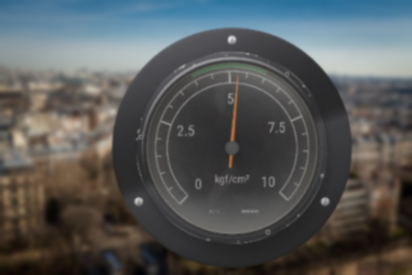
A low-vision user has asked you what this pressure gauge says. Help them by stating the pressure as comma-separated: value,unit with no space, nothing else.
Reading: 5.25,kg/cm²
